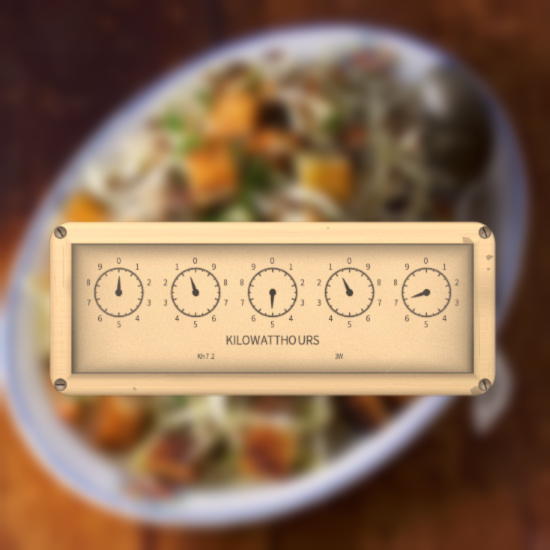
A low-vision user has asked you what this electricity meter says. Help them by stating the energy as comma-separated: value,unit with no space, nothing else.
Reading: 507,kWh
